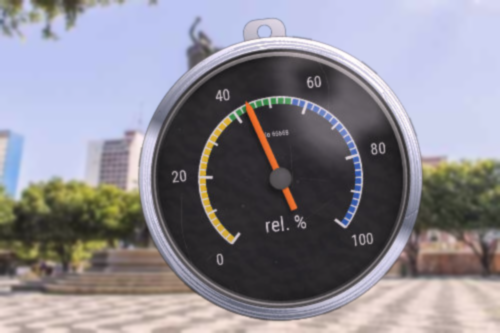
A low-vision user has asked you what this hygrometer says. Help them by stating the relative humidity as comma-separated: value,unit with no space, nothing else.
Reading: 44,%
